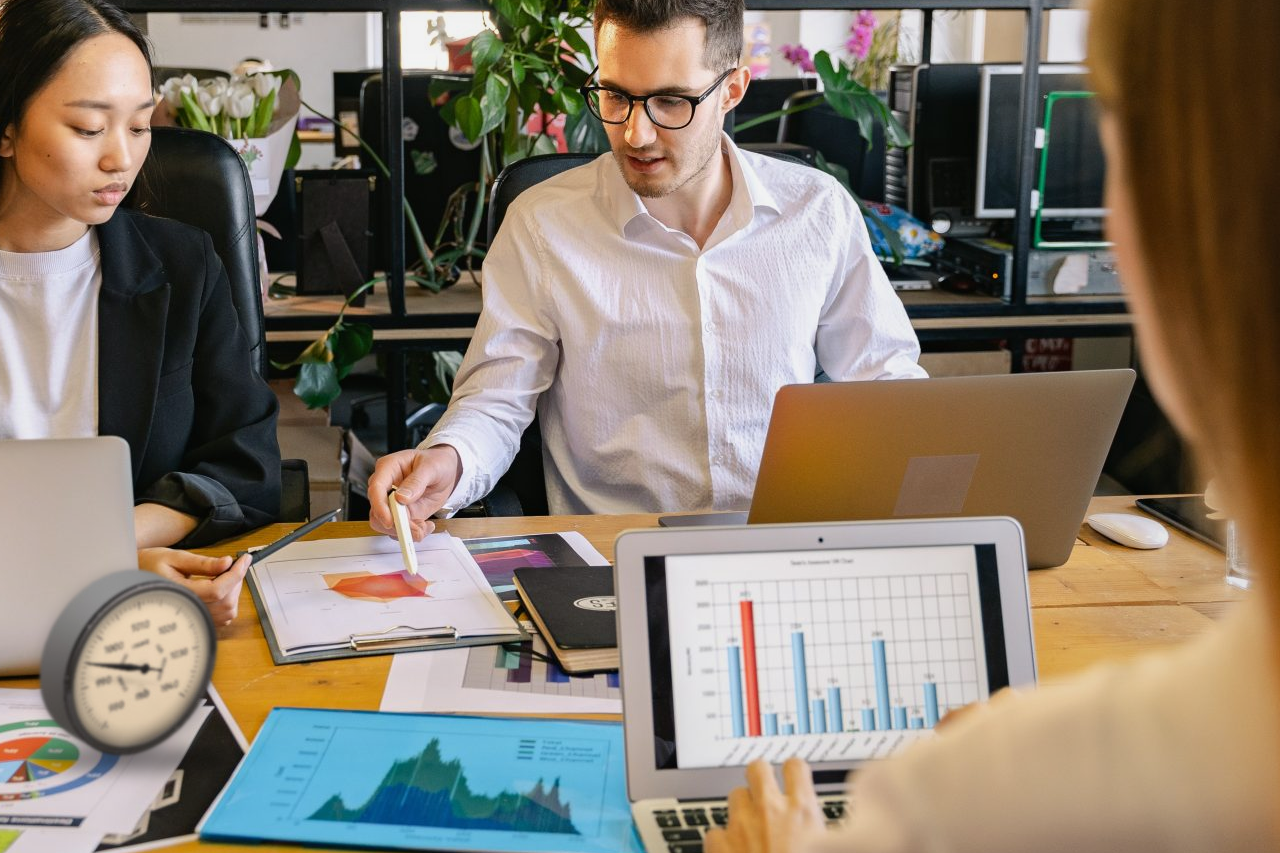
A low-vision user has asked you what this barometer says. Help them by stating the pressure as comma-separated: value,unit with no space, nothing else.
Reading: 995,mbar
